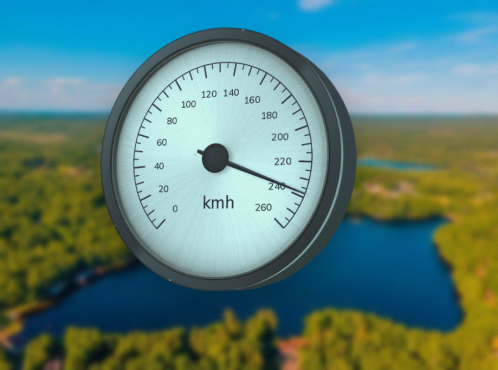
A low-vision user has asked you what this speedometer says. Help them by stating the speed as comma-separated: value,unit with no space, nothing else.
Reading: 237.5,km/h
